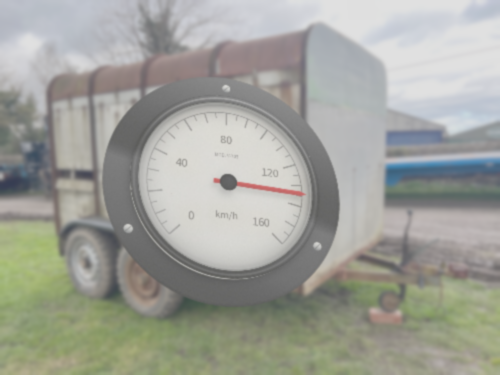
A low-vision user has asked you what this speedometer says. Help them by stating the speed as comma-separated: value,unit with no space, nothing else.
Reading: 135,km/h
